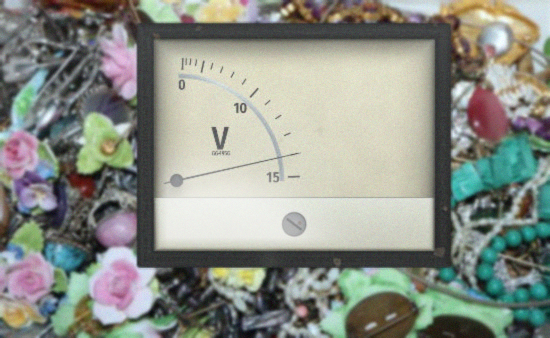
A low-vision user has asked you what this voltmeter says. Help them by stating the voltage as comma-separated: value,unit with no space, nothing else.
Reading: 14,V
